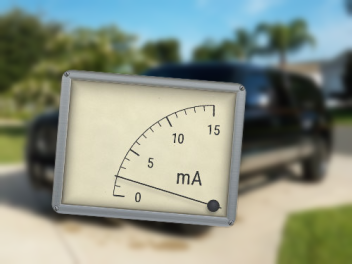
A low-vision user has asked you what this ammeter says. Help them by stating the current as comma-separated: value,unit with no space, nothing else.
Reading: 2,mA
